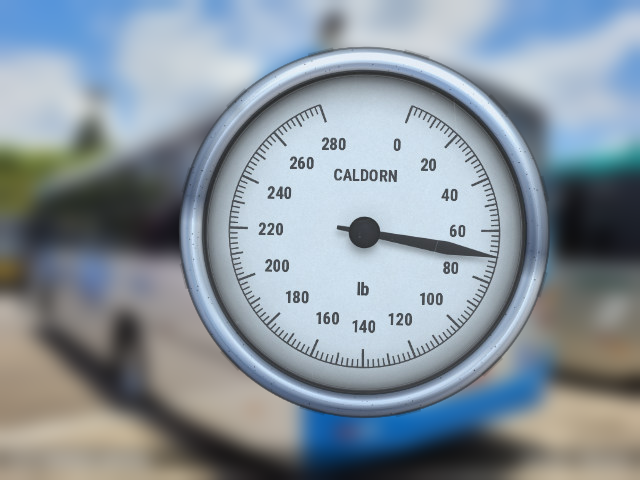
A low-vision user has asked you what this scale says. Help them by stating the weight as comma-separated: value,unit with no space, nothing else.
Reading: 70,lb
